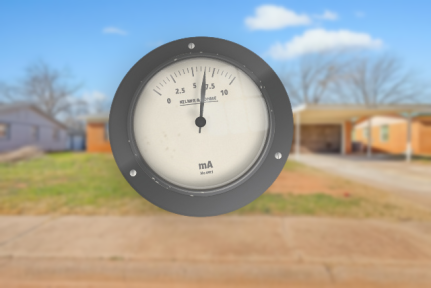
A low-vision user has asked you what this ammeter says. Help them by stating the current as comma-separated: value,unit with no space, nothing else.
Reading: 6.5,mA
